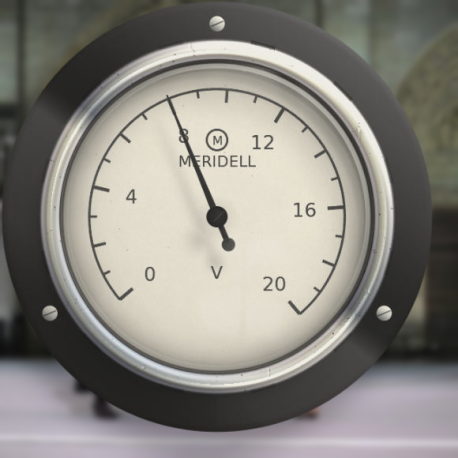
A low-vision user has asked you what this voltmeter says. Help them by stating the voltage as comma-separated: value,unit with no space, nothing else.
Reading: 8,V
